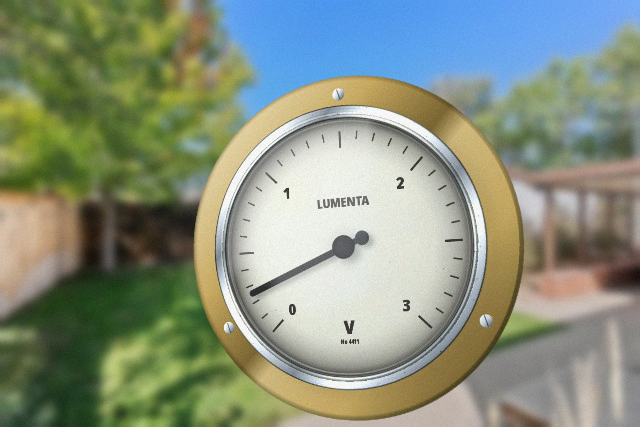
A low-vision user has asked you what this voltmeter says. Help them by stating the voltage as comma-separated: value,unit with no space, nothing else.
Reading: 0.25,V
